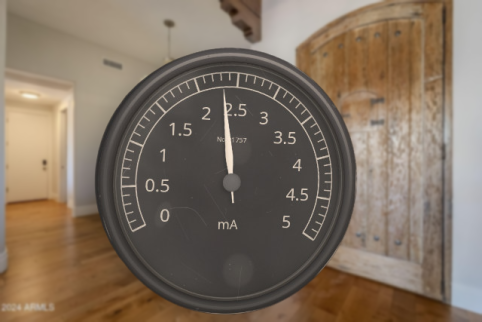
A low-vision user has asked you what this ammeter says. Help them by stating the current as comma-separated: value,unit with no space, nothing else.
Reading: 2.3,mA
